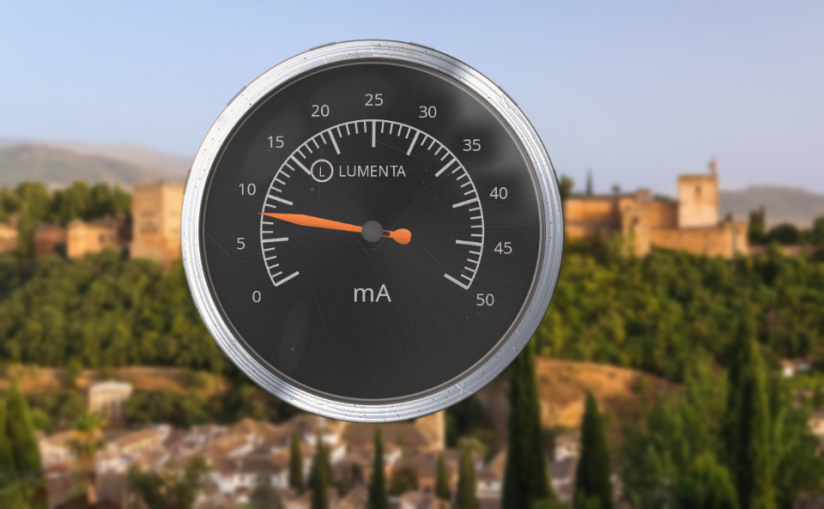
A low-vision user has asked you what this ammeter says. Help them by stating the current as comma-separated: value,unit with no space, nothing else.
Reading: 8,mA
